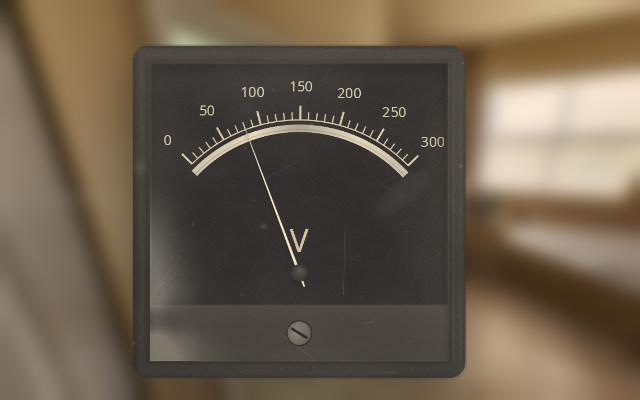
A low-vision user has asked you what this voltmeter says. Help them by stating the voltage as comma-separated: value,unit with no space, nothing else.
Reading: 80,V
